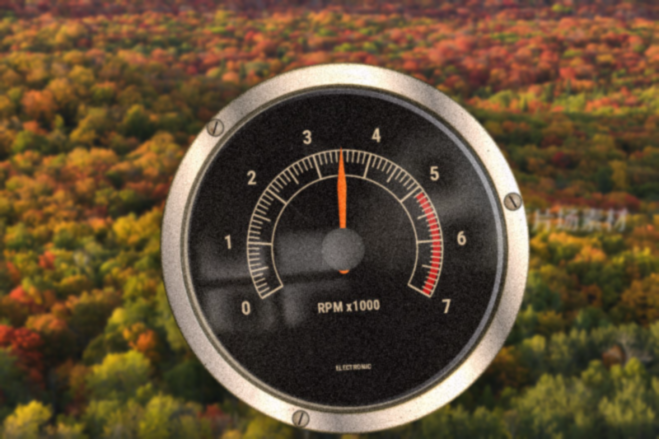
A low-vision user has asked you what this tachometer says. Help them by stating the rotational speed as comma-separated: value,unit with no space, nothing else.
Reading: 3500,rpm
